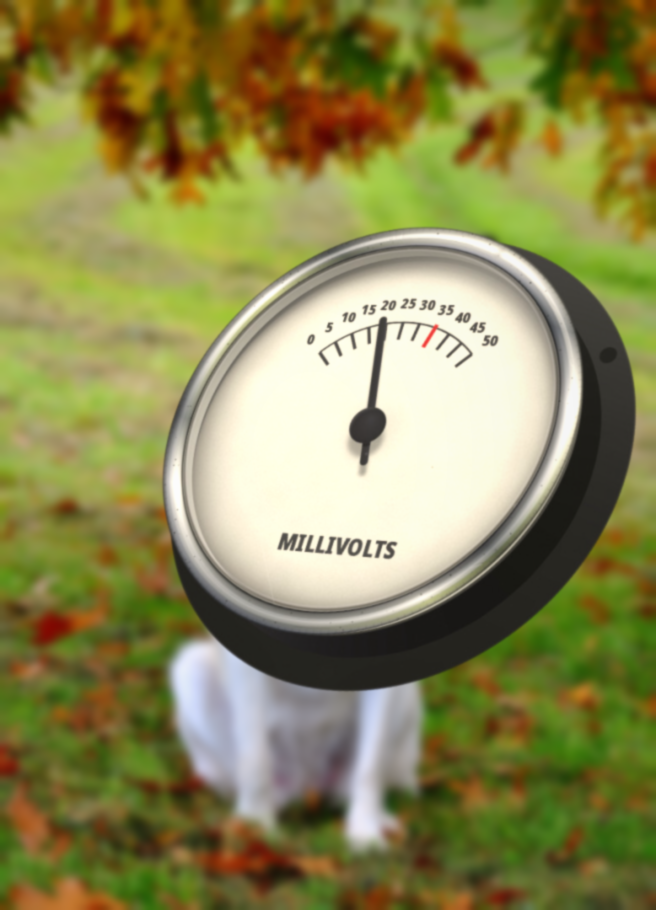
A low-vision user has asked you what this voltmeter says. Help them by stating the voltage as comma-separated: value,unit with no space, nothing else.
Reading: 20,mV
